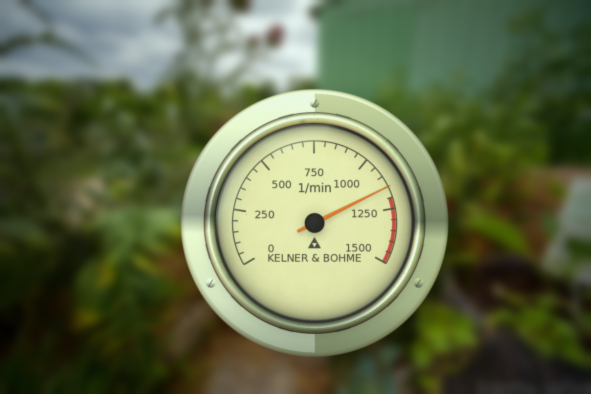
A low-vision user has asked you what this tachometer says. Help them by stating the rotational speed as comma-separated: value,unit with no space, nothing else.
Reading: 1150,rpm
